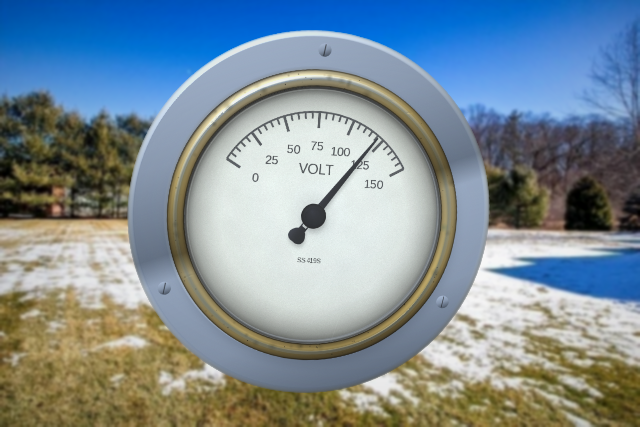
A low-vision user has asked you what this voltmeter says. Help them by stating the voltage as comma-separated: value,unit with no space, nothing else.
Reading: 120,V
